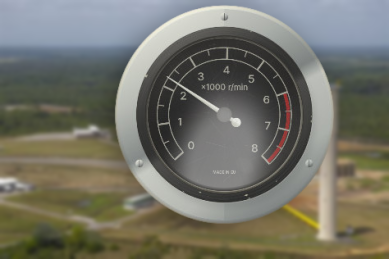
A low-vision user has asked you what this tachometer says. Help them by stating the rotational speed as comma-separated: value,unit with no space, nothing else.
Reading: 2250,rpm
